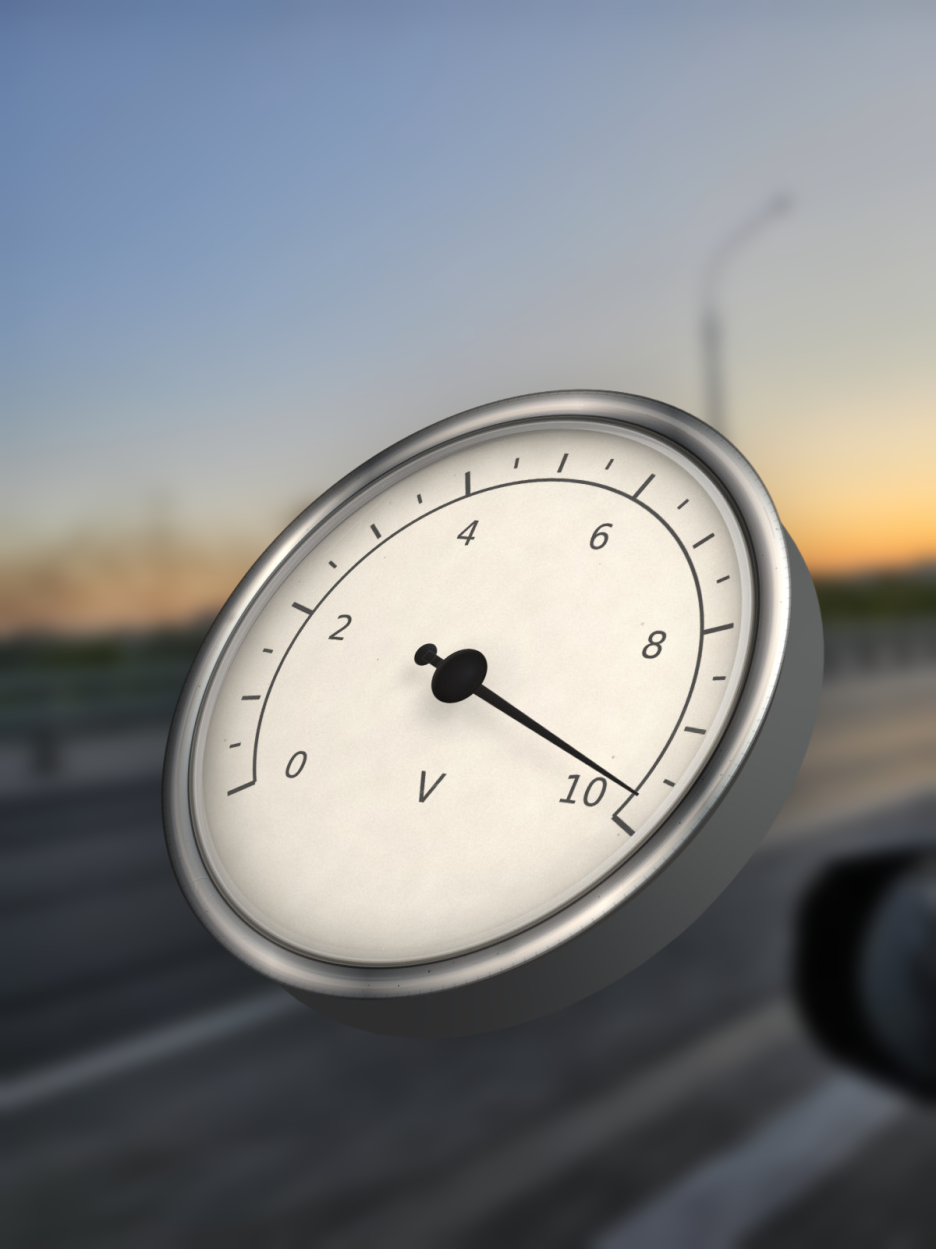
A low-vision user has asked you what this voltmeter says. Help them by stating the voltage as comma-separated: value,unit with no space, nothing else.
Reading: 9.75,V
